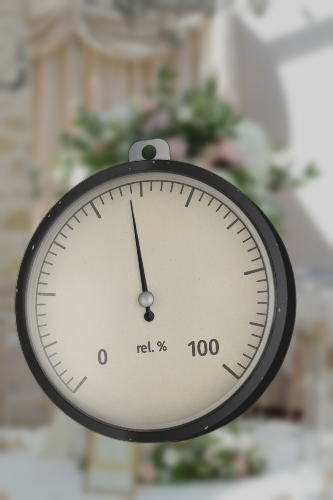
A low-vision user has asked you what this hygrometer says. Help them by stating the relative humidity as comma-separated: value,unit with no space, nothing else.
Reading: 48,%
